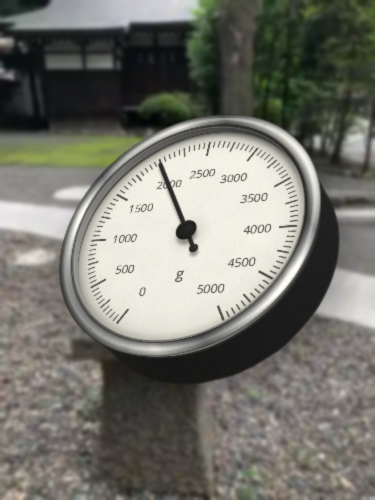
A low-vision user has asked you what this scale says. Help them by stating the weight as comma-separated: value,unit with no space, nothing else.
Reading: 2000,g
